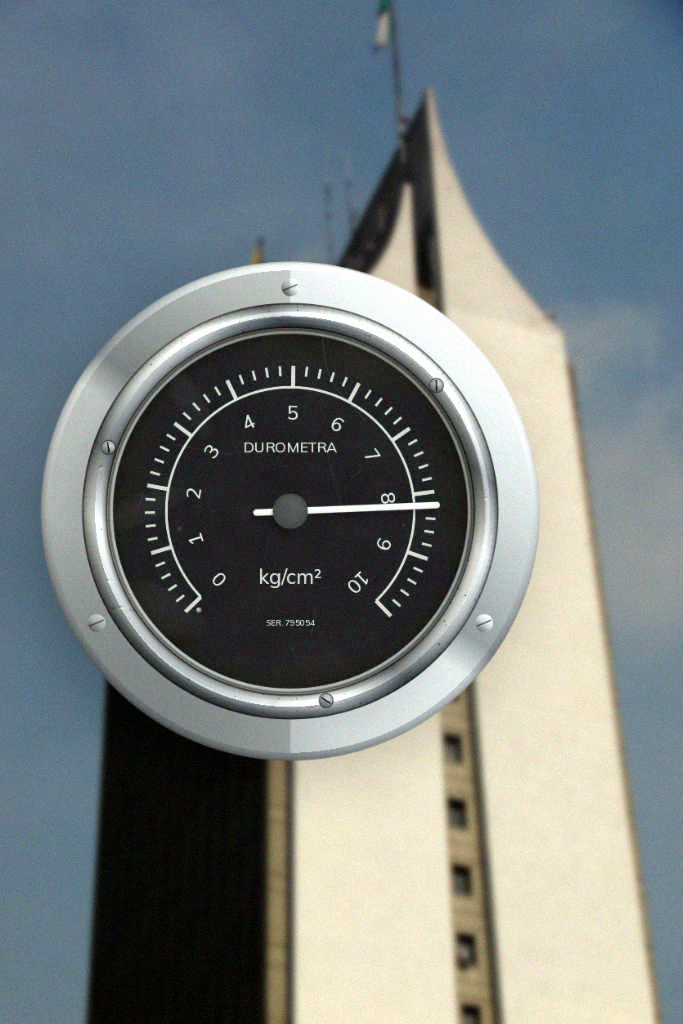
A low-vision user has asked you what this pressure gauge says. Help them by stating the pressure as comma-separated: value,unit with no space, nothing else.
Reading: 8.2,kg/cm²
